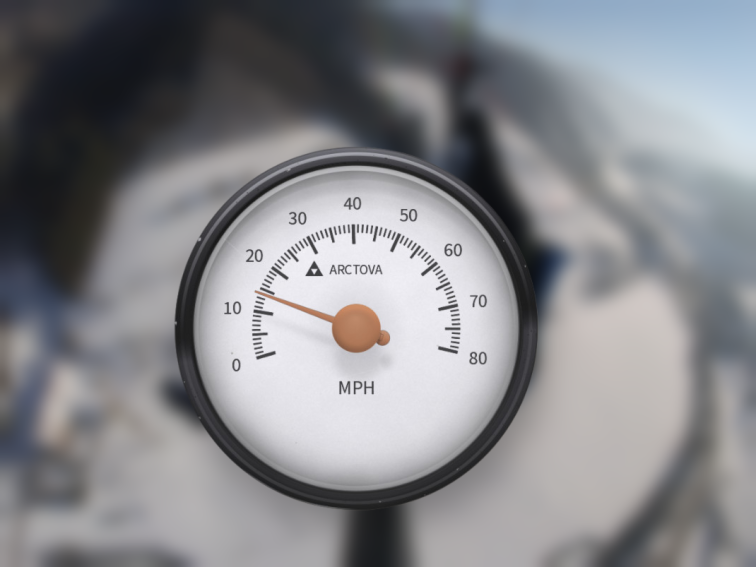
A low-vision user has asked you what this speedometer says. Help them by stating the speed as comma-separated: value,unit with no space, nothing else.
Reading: 14,mph
